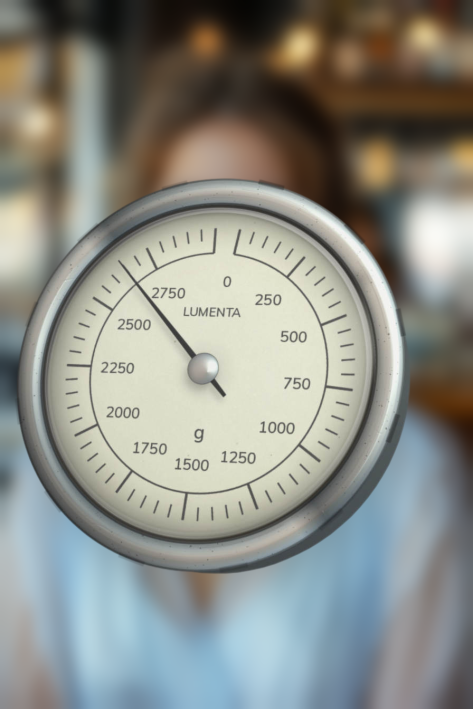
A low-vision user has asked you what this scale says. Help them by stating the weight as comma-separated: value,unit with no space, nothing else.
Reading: 2650,g
